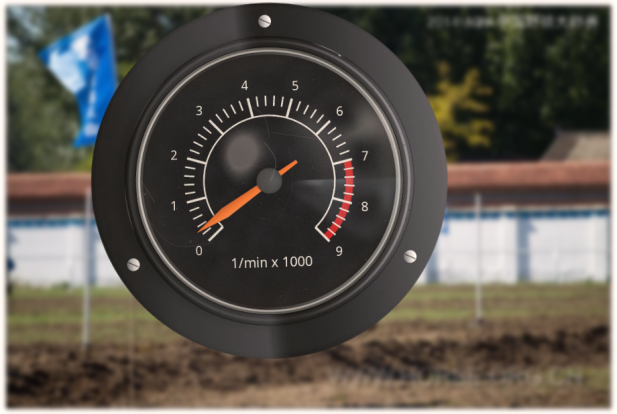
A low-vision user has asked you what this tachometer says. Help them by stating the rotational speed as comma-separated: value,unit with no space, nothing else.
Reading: 300,rpm
